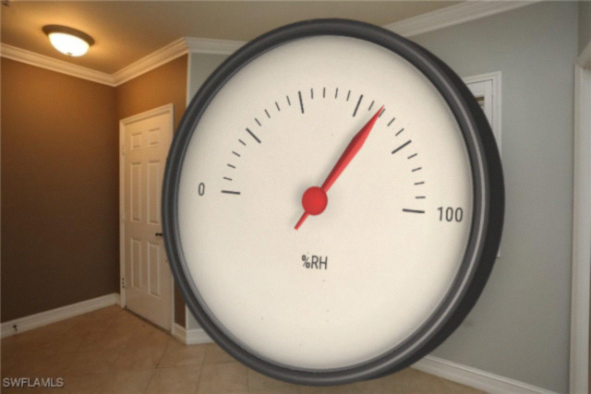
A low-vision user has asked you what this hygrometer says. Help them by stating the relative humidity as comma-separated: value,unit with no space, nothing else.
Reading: 68,%
